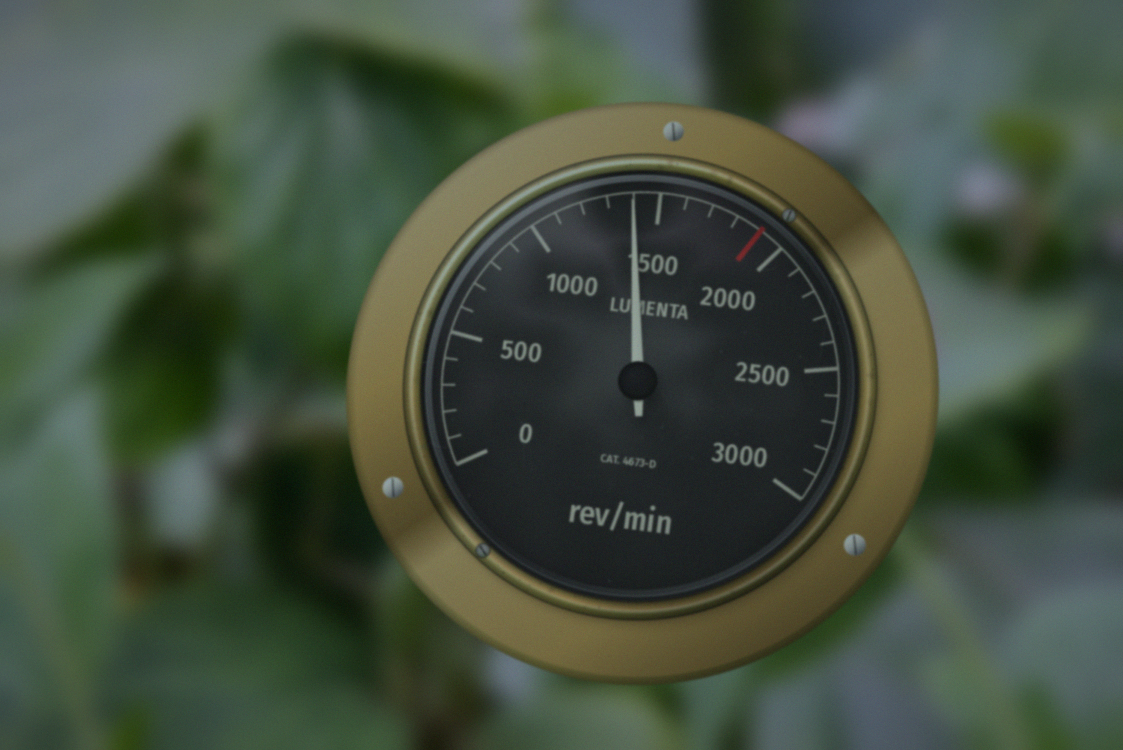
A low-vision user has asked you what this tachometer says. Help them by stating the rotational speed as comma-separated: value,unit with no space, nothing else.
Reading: 1400,rpm
